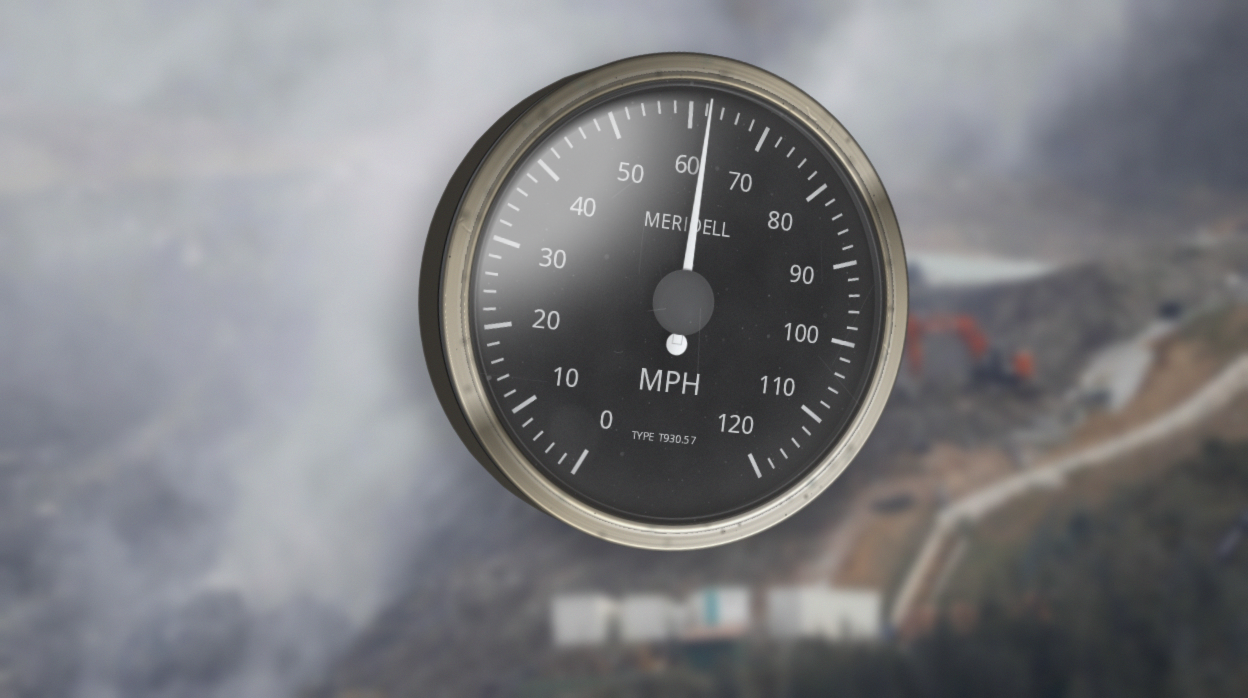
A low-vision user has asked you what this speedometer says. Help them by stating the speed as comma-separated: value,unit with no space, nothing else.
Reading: 62,mph
